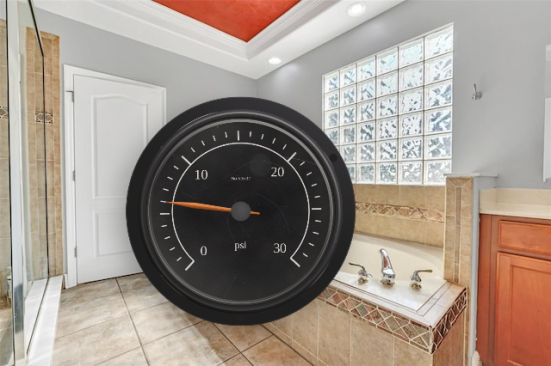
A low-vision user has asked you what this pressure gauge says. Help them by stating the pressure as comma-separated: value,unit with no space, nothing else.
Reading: 6,psi
